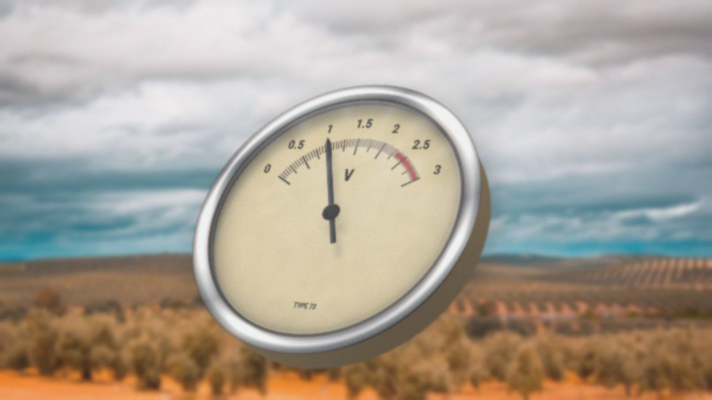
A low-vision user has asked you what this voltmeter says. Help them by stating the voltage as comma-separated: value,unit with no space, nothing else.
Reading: 1,V
